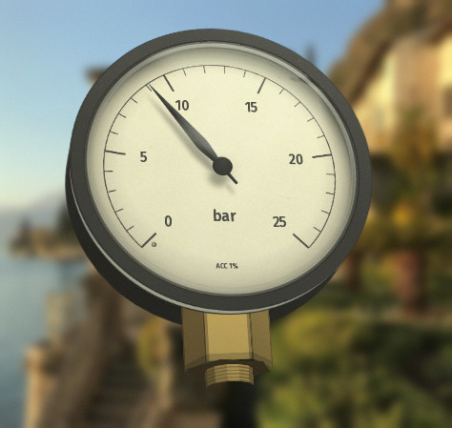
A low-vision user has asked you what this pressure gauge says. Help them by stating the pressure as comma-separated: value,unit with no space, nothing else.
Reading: 9,bar
